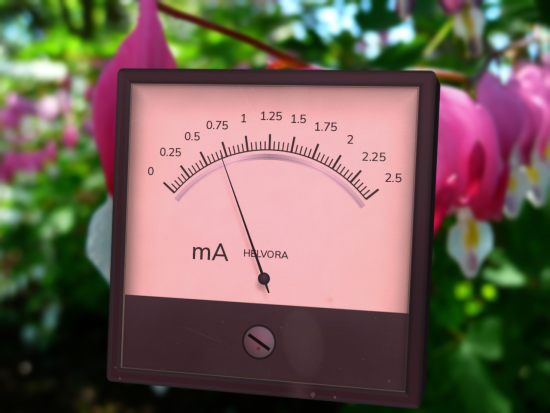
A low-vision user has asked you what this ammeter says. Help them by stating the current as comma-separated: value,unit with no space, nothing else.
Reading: 0.7,mA
